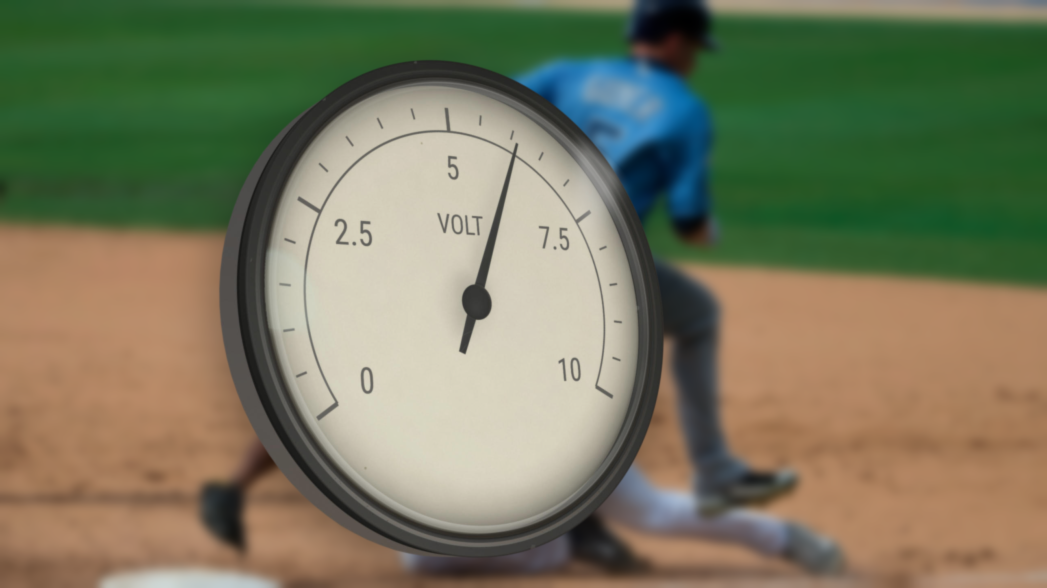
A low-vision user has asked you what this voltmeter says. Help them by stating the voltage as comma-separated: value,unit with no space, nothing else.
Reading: 6,V
